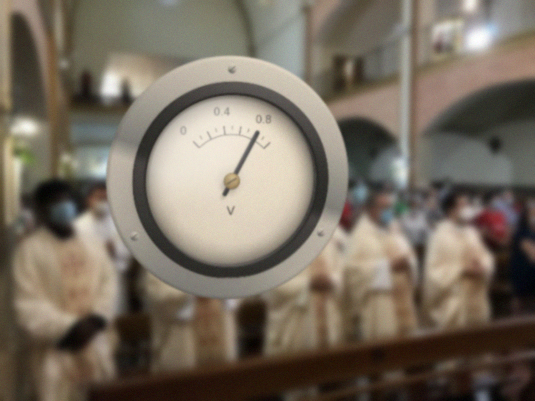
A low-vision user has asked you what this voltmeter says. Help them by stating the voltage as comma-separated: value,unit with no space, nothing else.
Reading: 0.8,V
